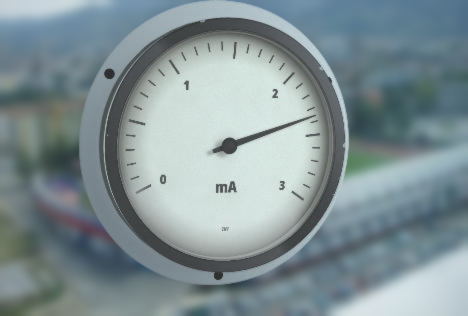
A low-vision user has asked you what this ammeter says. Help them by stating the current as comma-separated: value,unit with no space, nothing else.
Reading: 2.35,mA
